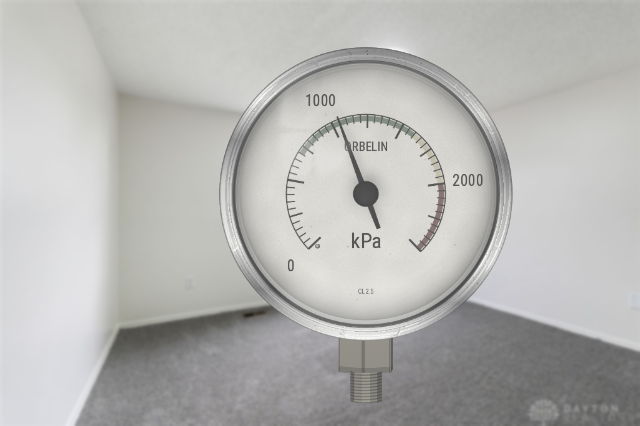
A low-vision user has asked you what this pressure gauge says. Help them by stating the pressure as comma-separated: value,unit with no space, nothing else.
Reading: 1050,kPa
